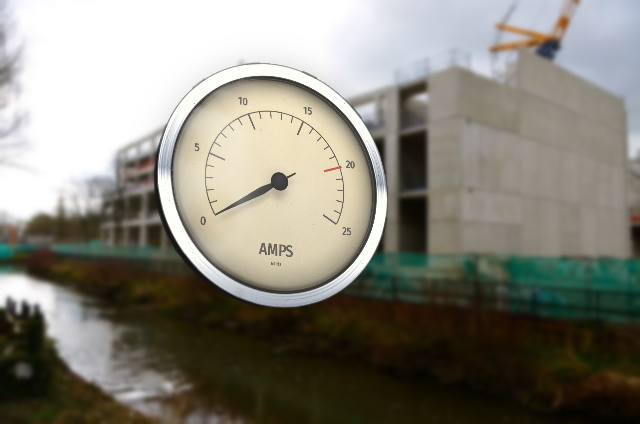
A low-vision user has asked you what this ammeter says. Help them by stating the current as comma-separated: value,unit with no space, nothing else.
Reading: 0,A
